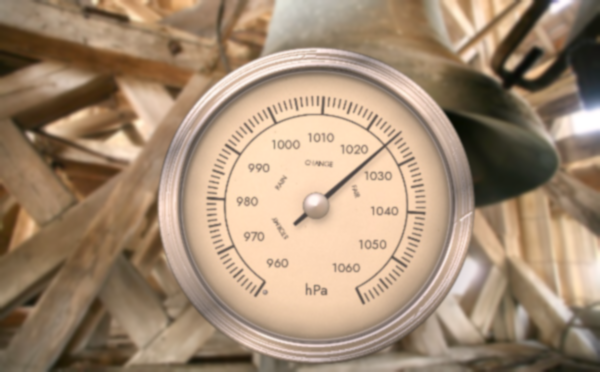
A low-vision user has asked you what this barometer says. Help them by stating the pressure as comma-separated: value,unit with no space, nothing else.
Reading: 1025,hPa
